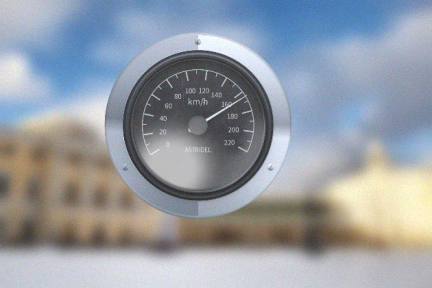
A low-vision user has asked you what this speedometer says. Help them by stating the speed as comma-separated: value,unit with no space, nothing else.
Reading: 165,km/h
